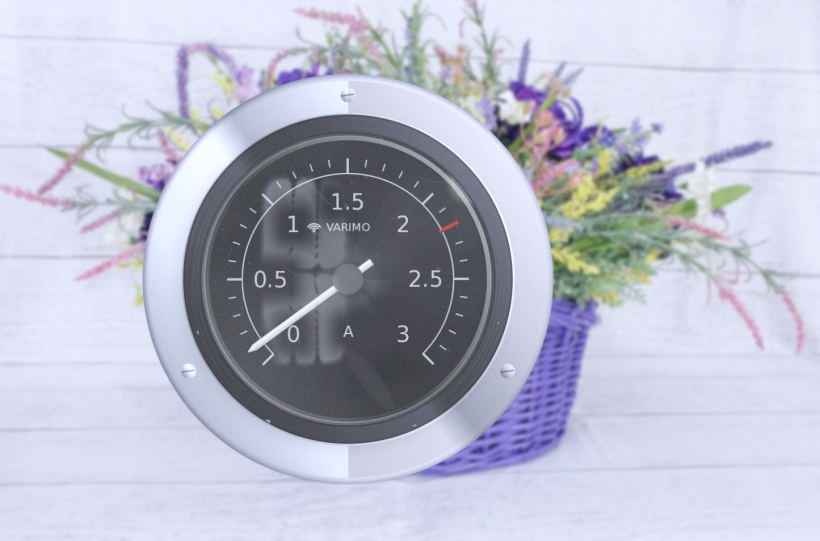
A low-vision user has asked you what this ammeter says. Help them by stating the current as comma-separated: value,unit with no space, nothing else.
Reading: 0.1,A
